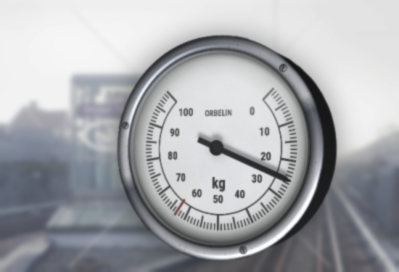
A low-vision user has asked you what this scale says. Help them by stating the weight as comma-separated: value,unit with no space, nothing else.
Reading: 25,kg
